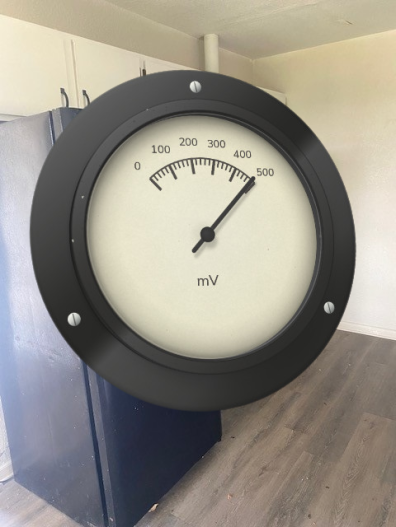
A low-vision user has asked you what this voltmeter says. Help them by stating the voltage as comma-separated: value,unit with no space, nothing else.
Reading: 480,mV
